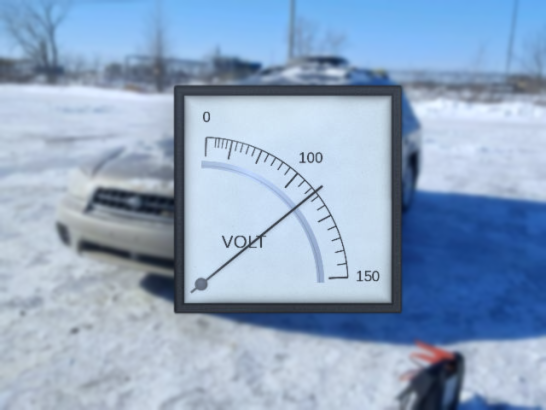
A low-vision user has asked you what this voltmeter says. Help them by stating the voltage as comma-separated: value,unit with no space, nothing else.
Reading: 112.5,V
